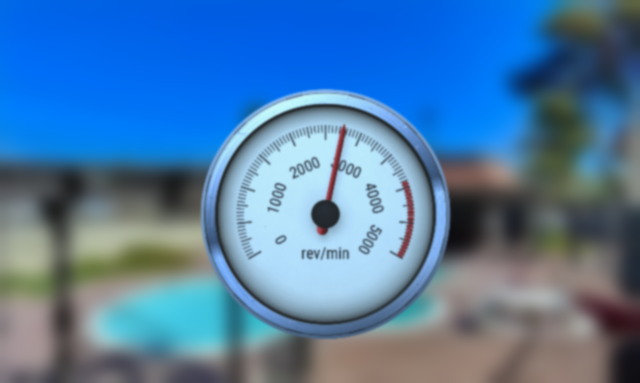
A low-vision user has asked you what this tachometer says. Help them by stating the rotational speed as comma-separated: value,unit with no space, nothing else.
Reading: 2750,rpm
